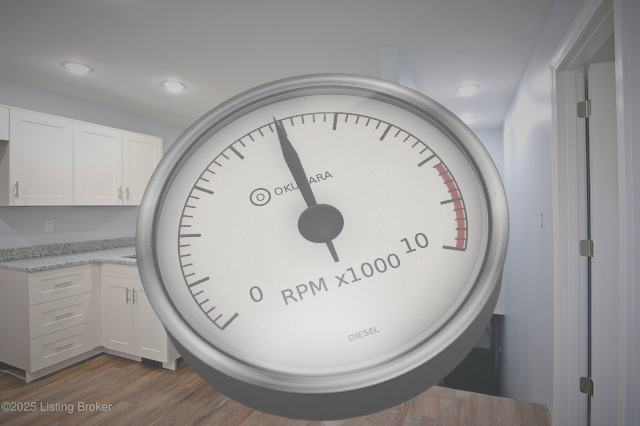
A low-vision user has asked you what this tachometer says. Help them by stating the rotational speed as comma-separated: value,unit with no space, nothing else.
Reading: 4900,rpm
